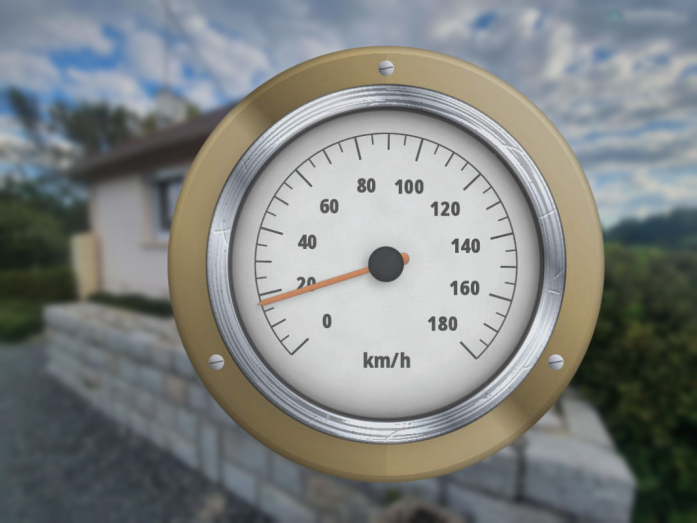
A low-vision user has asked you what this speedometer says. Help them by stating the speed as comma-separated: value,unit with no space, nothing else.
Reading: 17.5,km/h
